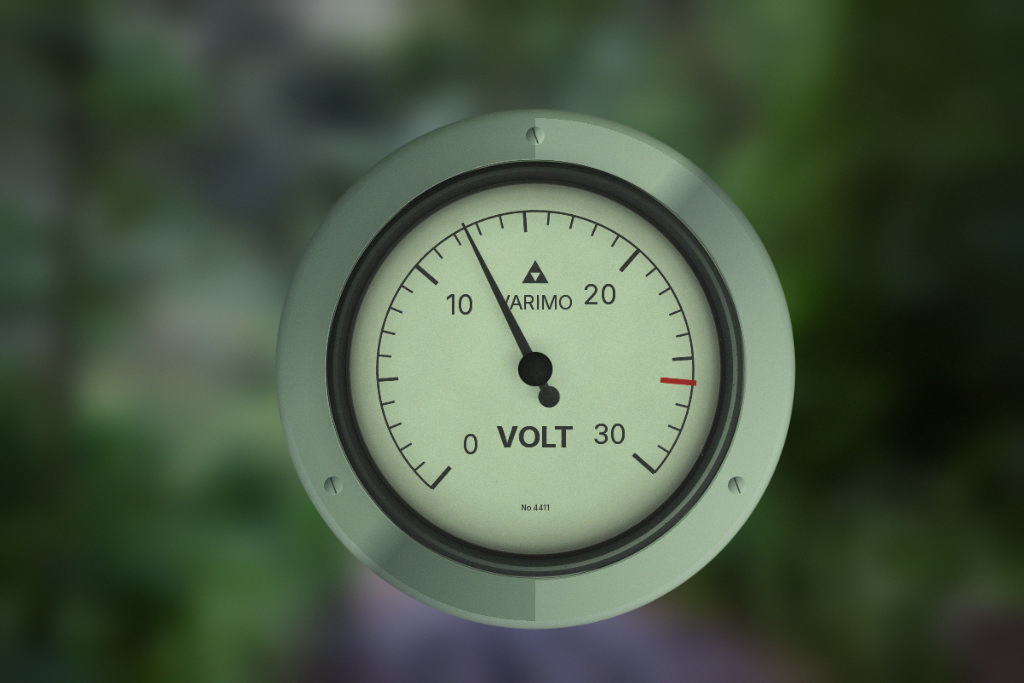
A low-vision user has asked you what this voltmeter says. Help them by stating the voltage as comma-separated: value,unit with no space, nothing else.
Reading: 12.5,V
